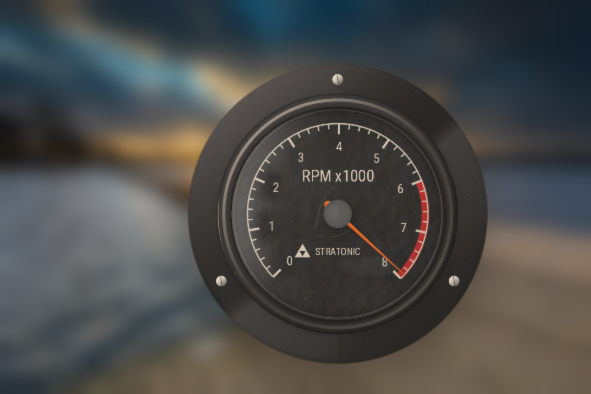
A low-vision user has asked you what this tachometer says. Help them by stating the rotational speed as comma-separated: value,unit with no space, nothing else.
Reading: 7900,rpm
